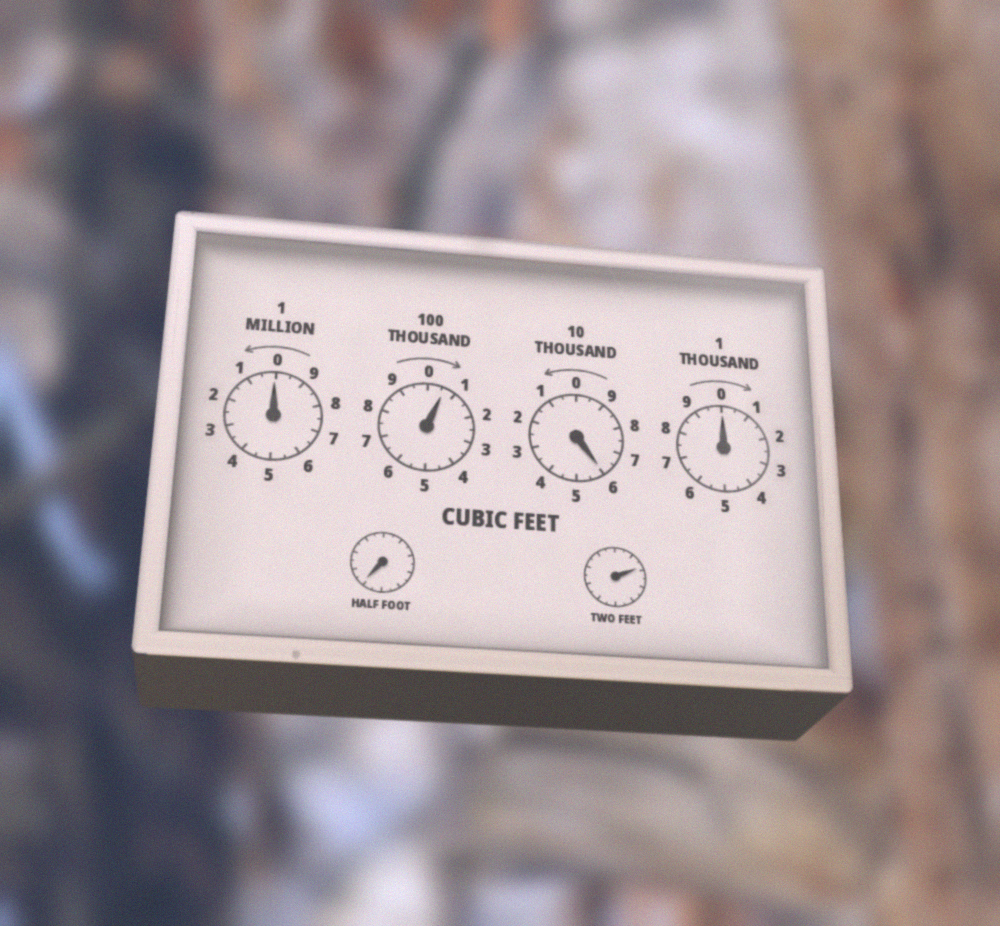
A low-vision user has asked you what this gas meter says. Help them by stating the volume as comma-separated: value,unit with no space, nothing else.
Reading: 6000,ft³
